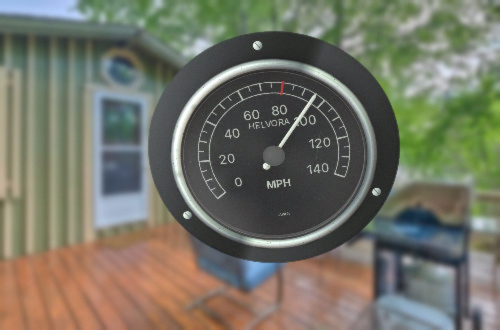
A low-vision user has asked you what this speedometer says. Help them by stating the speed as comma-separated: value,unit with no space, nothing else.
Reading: 95,mph
